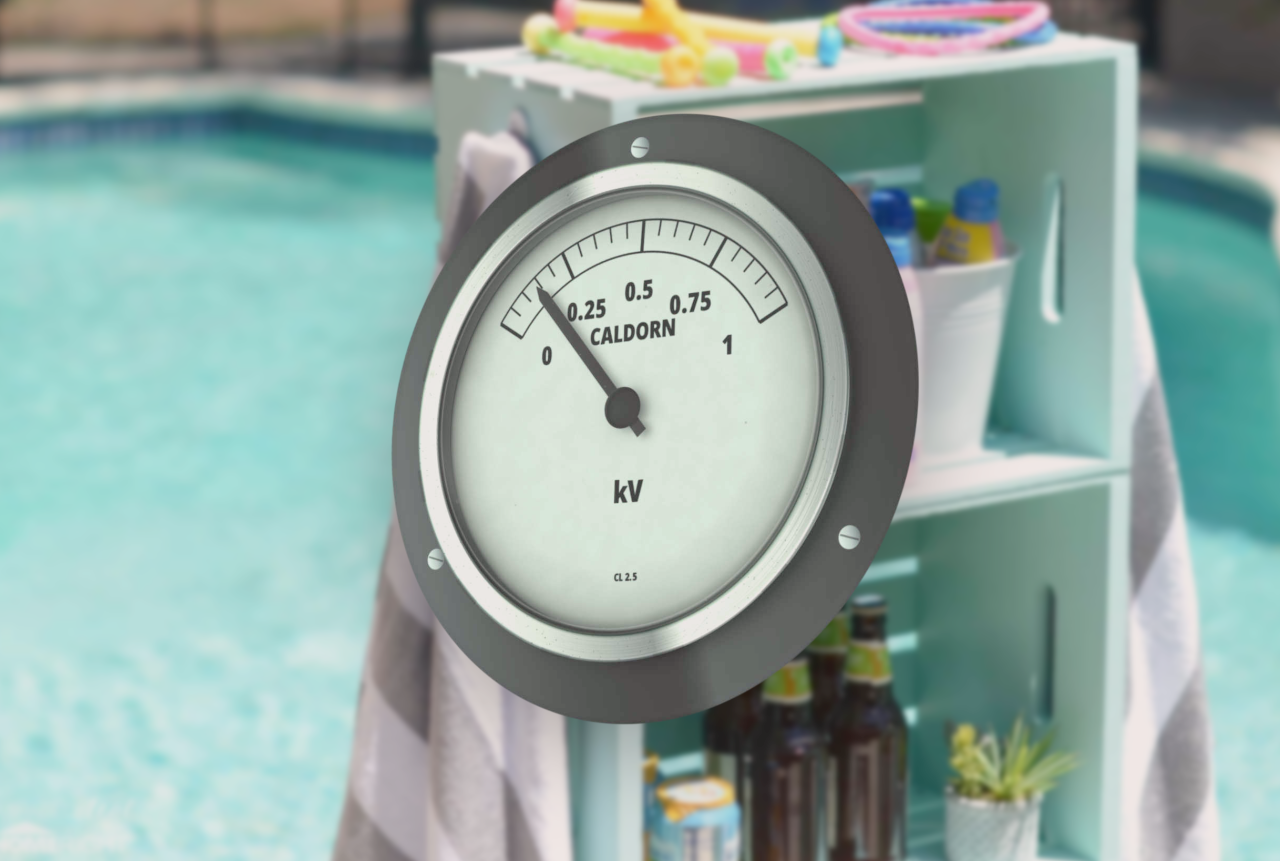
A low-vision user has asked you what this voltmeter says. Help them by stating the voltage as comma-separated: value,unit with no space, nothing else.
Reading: 0.15,kV
